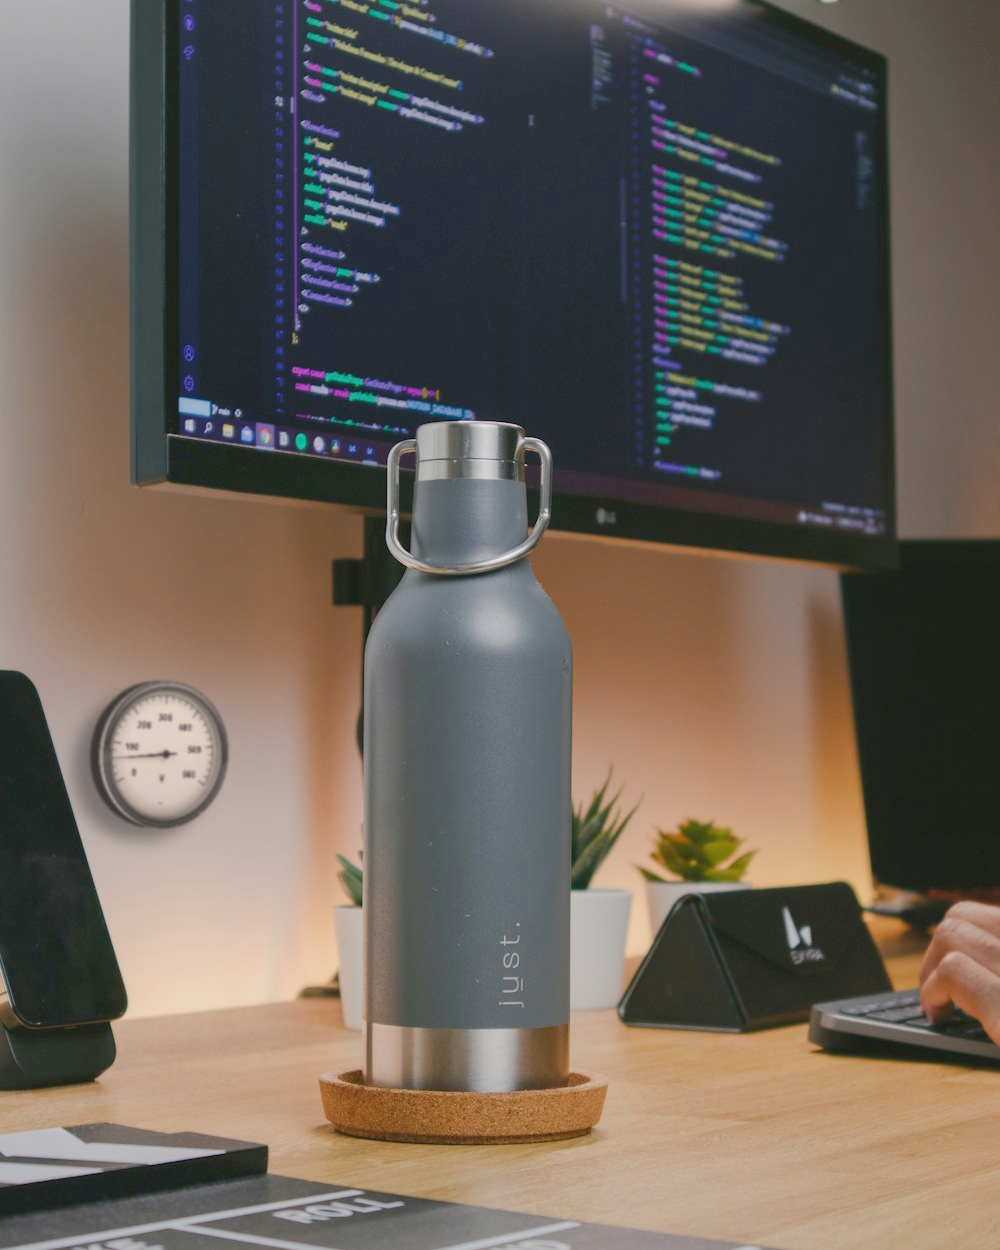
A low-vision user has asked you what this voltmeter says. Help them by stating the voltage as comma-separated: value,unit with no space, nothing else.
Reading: 60,V
